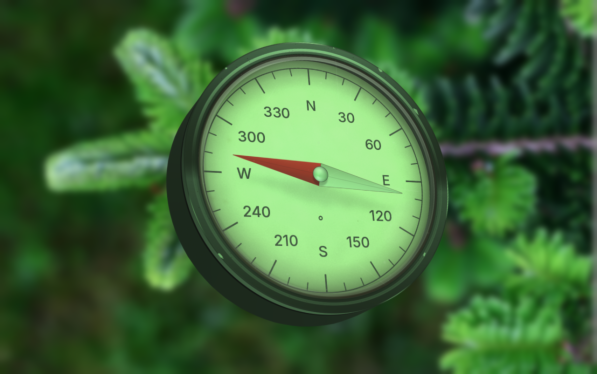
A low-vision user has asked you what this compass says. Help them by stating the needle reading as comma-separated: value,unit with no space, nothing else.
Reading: 280,°
